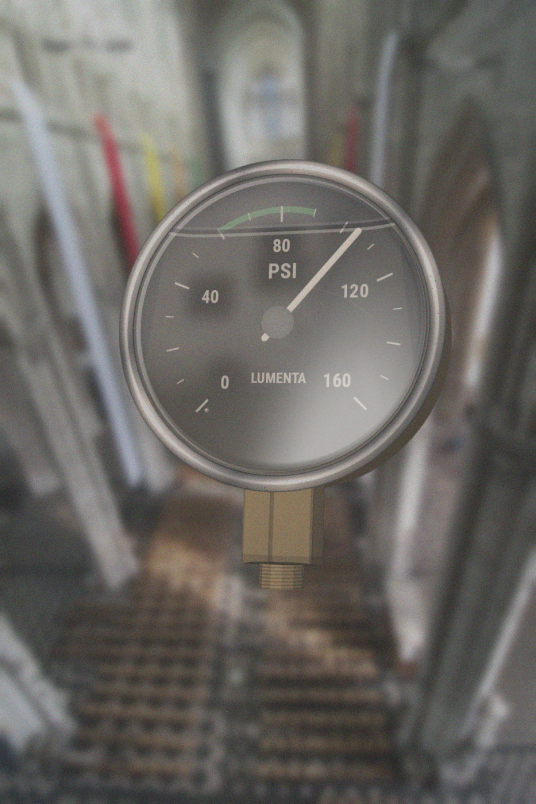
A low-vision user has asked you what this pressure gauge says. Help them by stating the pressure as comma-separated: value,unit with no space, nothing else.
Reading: 105,psi
